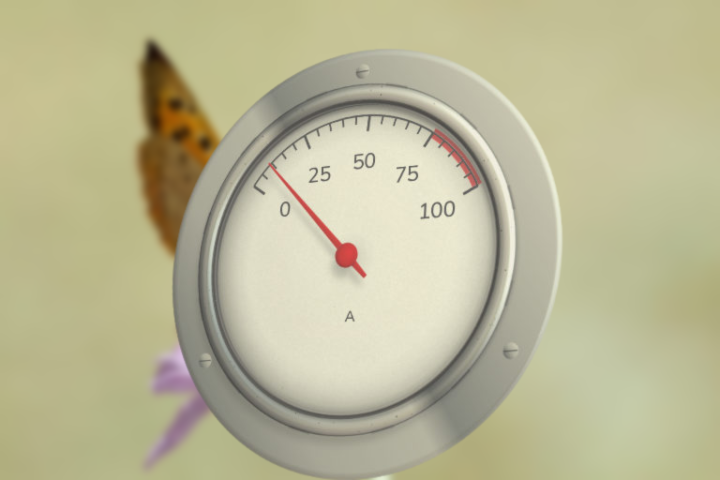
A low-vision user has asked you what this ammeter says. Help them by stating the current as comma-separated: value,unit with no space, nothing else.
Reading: 10,A
